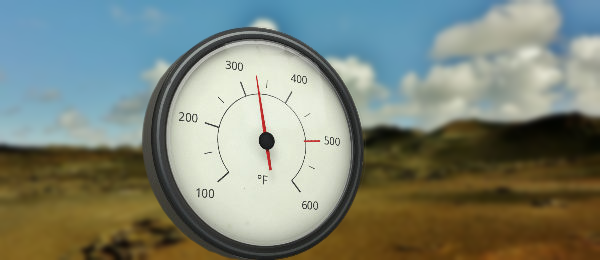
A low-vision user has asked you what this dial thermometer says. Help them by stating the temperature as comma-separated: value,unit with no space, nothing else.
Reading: 325,°F
